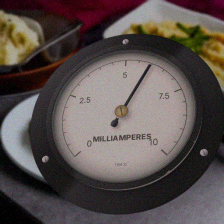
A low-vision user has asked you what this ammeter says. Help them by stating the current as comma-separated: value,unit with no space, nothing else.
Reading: 6,mA
